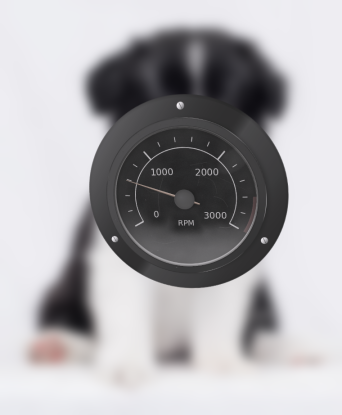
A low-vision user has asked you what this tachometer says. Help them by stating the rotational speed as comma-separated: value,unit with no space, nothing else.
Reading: 600,rpm
